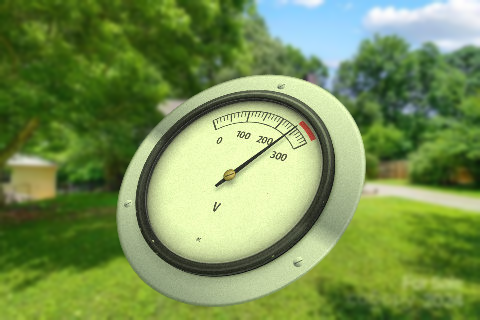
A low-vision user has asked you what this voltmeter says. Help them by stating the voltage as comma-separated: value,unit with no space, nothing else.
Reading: 250,V
